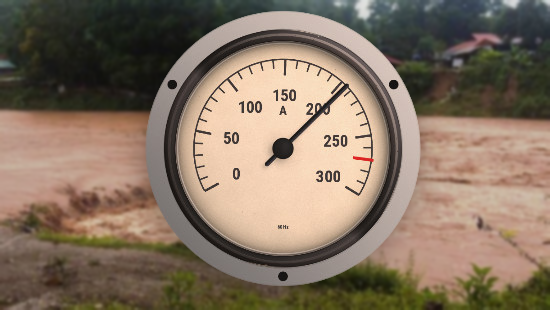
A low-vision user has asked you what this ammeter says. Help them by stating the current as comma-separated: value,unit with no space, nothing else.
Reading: 205,A
